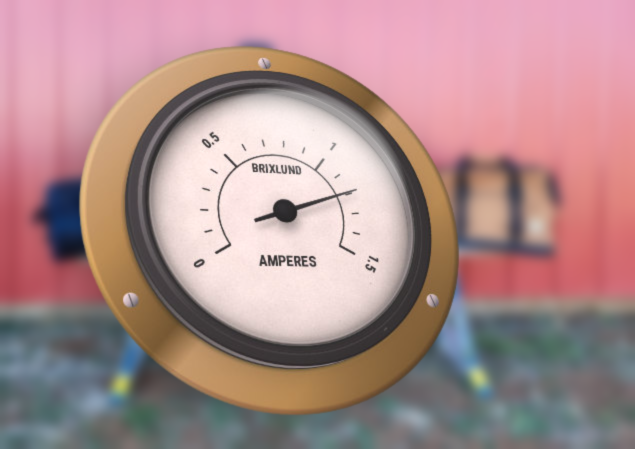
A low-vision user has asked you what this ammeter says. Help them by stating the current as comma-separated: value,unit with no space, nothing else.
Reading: 1.2,A
